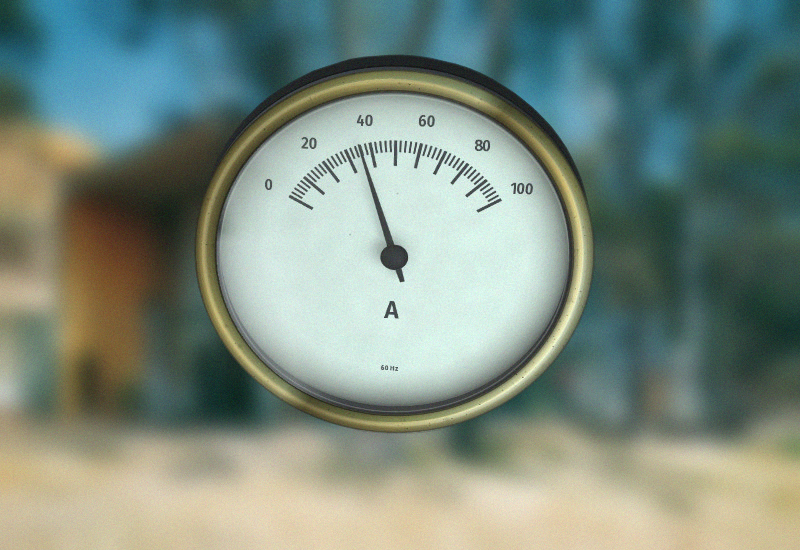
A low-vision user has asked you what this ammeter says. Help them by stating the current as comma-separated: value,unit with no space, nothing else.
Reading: 36,A
